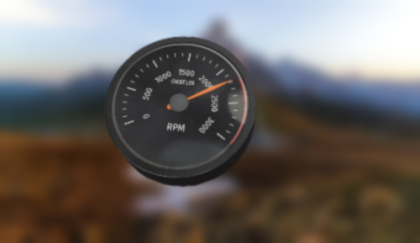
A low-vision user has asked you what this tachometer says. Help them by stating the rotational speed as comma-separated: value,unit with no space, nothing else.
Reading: 2200,rpm
